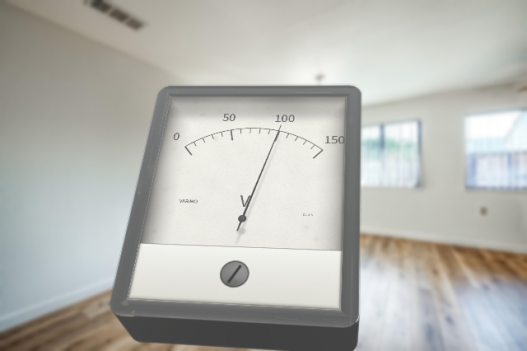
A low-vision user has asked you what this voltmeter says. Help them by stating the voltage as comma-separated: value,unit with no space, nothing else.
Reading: 100,V
